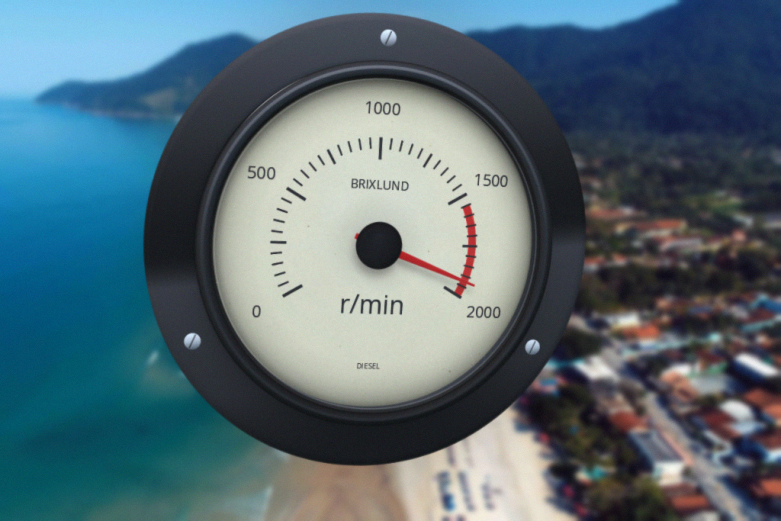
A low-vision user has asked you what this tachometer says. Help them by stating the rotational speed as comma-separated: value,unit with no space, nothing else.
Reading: 1925,rpm
